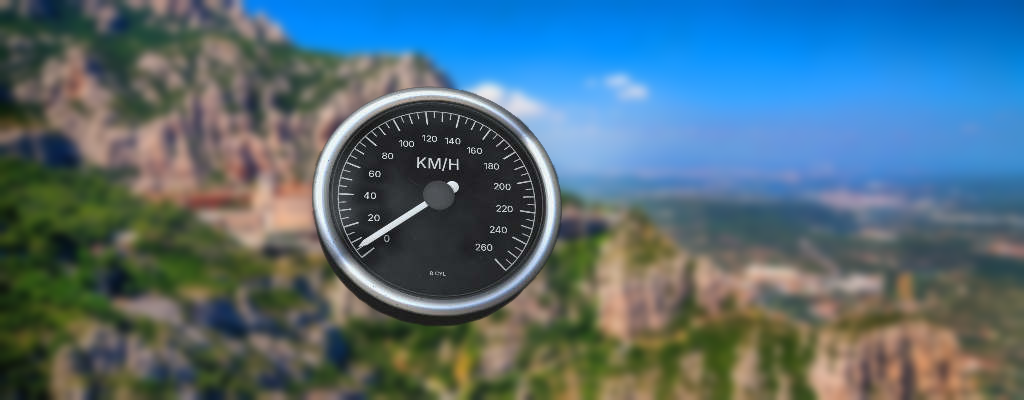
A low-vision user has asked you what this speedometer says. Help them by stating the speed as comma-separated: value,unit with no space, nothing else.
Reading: 5,km/h
